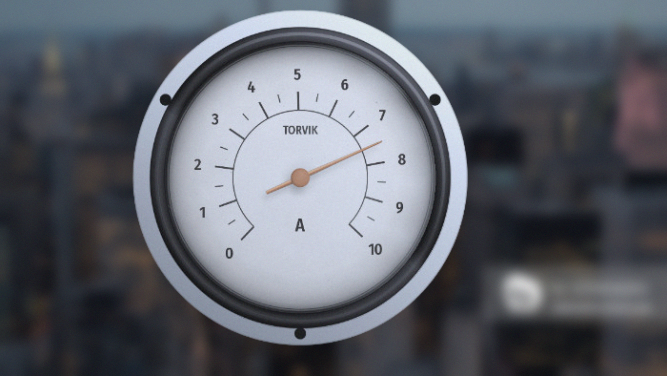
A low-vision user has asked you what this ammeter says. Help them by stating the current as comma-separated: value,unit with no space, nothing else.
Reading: 7.5,A
